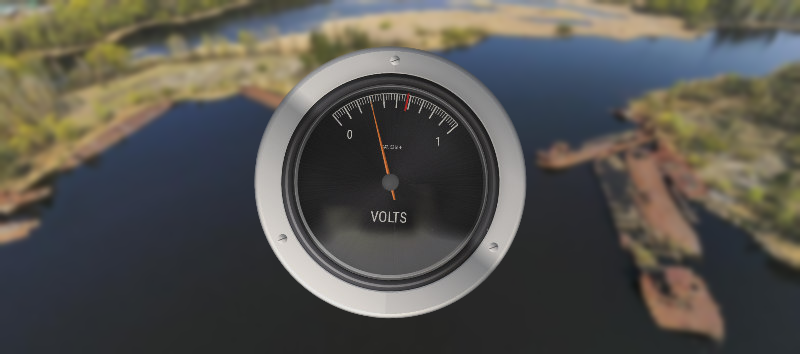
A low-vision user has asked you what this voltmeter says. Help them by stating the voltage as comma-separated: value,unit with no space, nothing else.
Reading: 0.3,V
